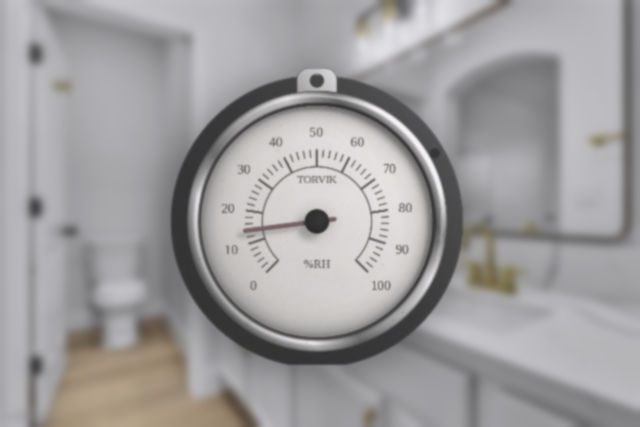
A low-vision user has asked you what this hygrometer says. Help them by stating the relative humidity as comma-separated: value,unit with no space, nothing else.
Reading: 14,%
